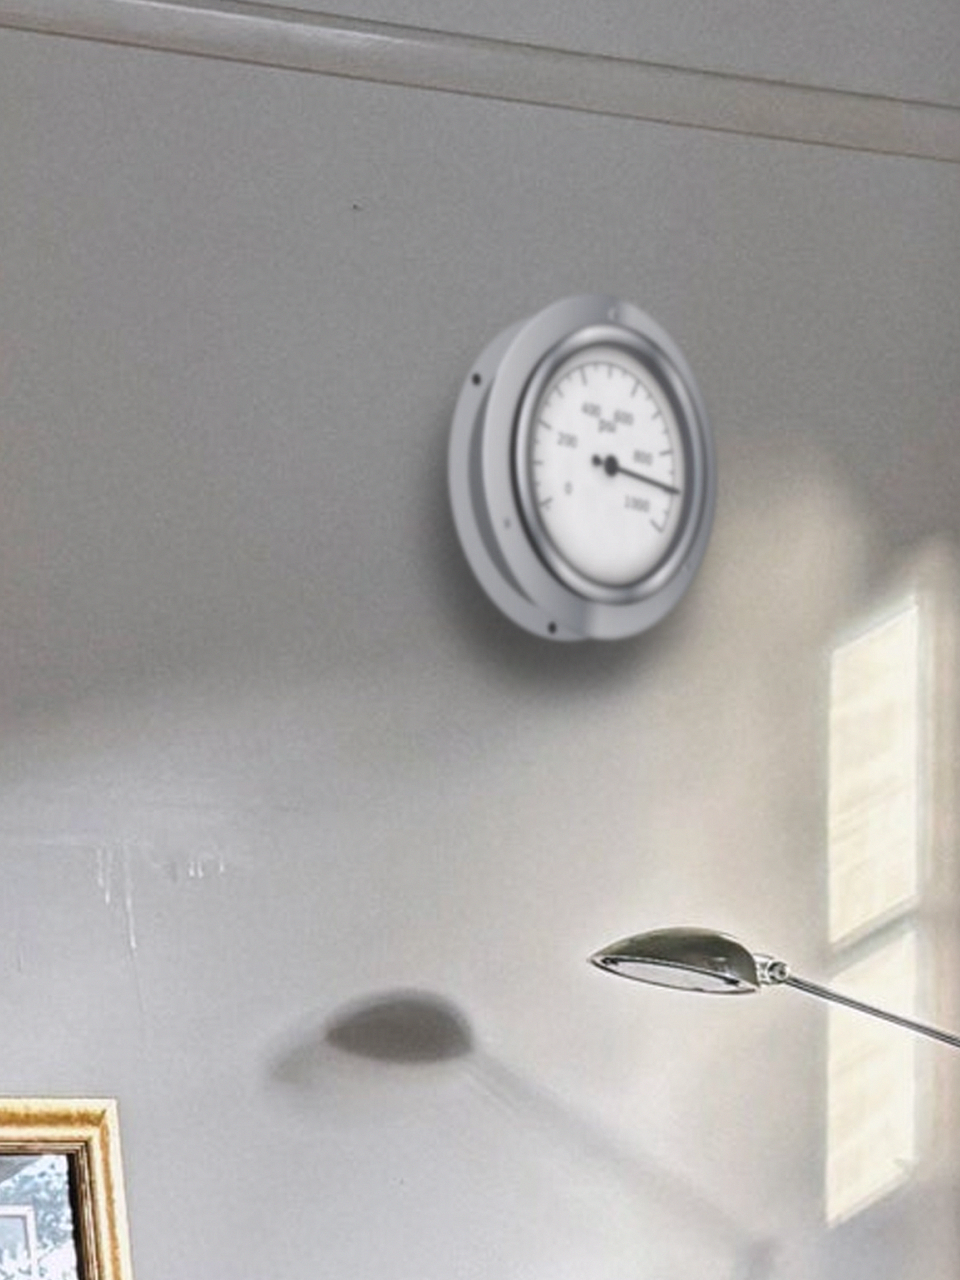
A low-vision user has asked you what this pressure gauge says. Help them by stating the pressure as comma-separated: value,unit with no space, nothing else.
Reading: 900,psi
